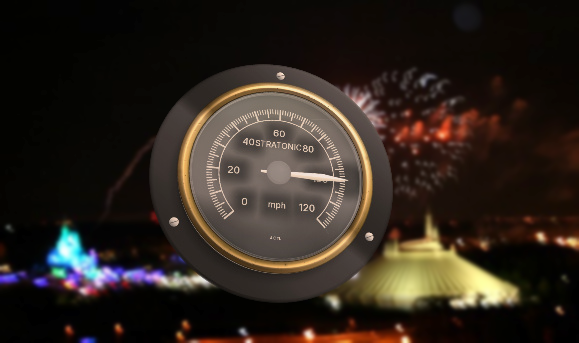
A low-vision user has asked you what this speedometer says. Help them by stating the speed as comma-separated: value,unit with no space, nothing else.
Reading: 100,mph
